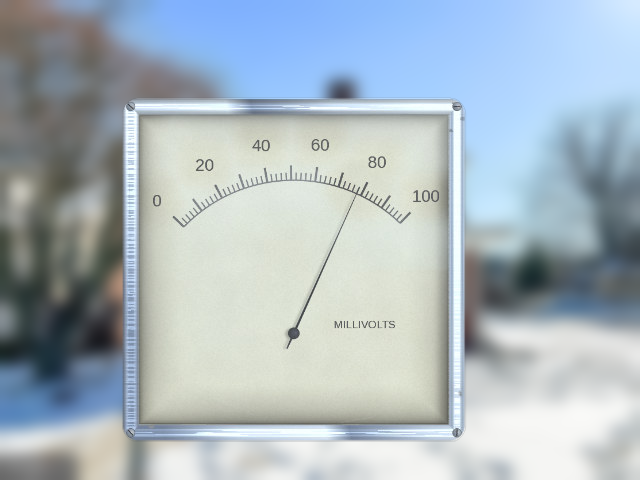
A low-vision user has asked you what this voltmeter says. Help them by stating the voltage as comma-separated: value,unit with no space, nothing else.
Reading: 78,mV
